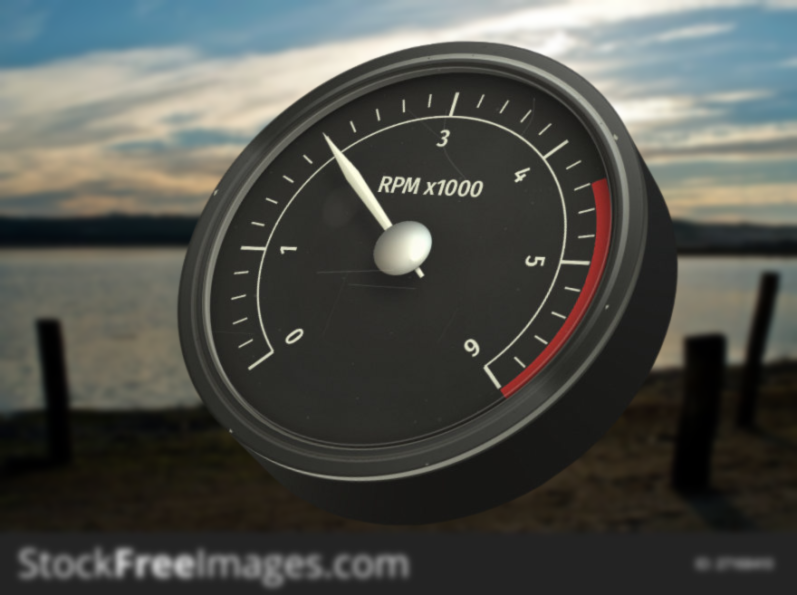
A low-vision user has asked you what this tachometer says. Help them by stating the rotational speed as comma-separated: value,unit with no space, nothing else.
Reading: 2000,rpm
